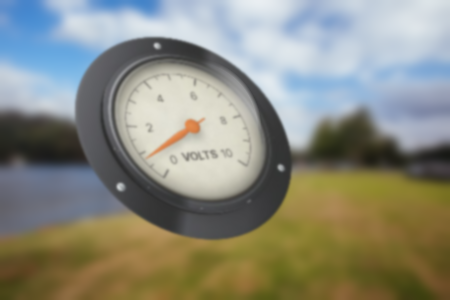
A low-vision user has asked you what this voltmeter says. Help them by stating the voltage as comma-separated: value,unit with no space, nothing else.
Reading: 0.75,V
